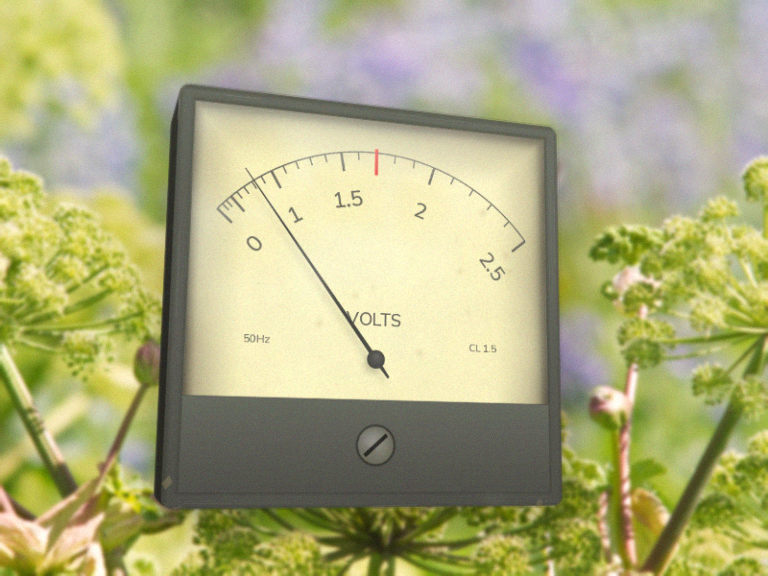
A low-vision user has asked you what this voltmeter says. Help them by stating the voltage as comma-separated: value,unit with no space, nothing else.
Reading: 0.8,V
